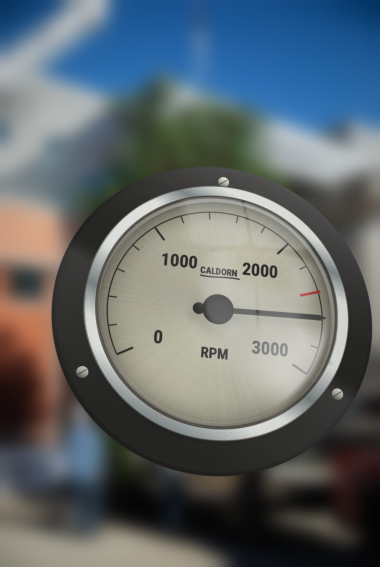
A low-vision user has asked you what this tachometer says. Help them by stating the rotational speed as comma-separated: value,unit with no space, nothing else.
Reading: 2600,rpm
